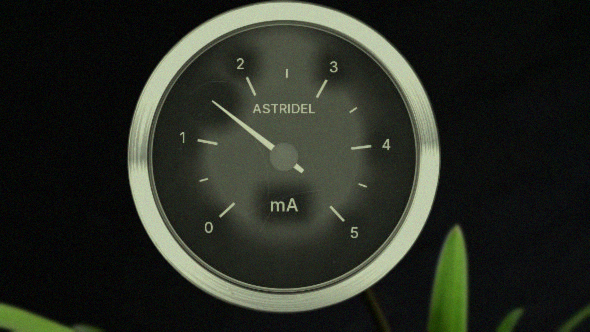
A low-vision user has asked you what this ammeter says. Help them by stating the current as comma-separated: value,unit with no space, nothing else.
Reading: 1.5,mA
